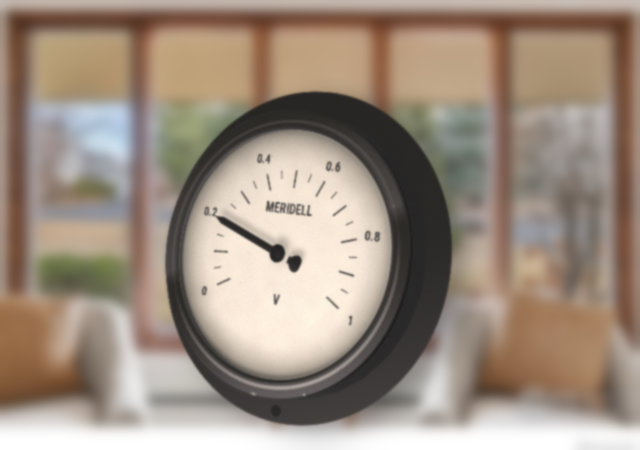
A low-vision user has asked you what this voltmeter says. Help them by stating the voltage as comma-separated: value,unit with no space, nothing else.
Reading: 0.2,V
